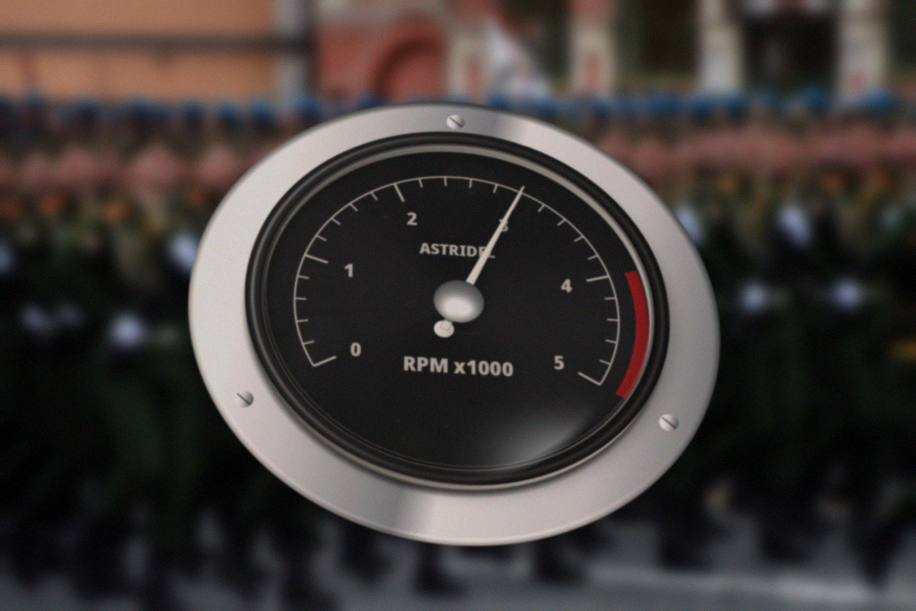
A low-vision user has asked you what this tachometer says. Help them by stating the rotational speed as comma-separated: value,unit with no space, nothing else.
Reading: 3000,rpm
